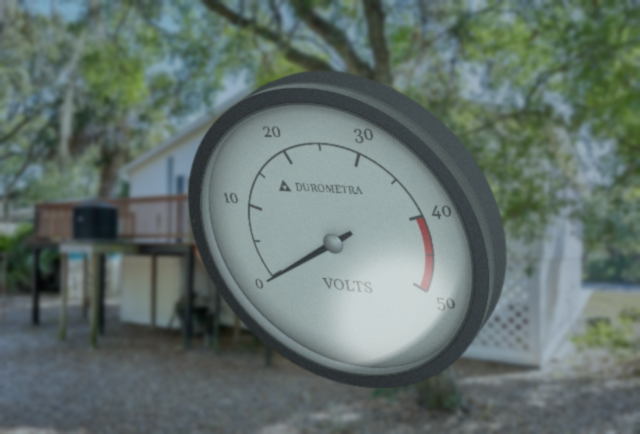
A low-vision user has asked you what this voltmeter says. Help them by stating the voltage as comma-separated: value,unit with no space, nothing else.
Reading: 0,V
